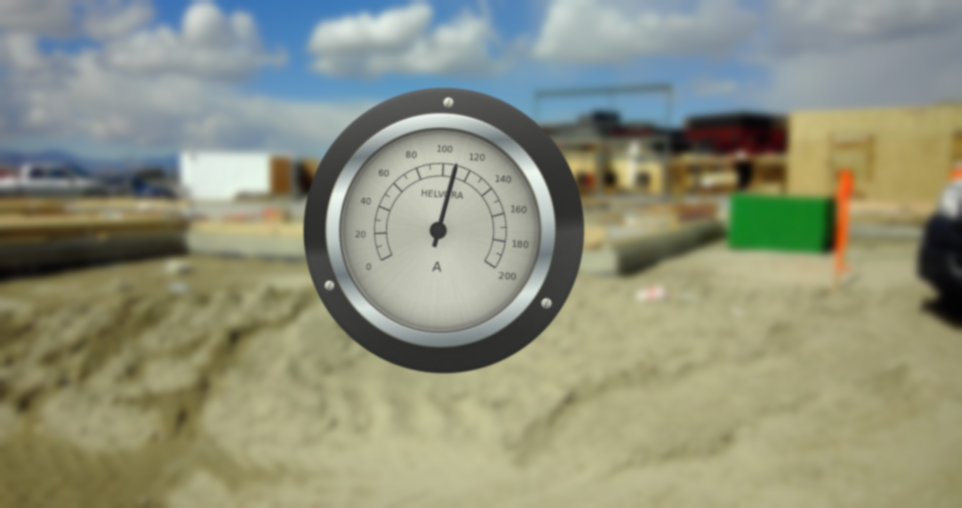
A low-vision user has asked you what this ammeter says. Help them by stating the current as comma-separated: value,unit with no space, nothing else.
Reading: 110,A
